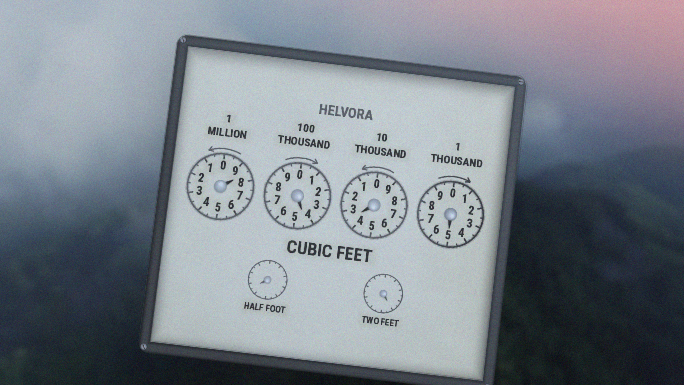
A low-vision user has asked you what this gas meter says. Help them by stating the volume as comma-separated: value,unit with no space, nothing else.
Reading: 843500,ft³
